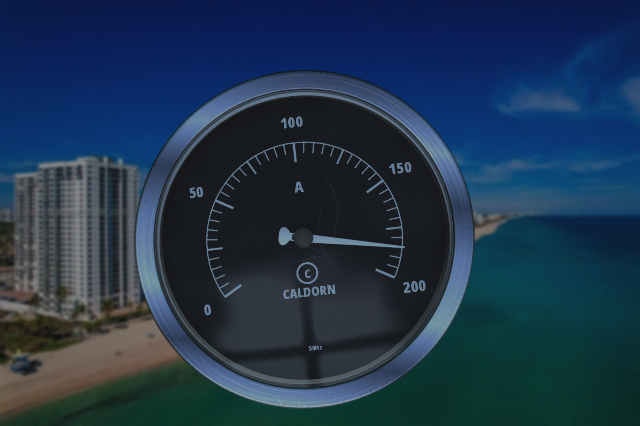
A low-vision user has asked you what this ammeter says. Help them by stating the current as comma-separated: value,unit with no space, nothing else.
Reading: 185,A
